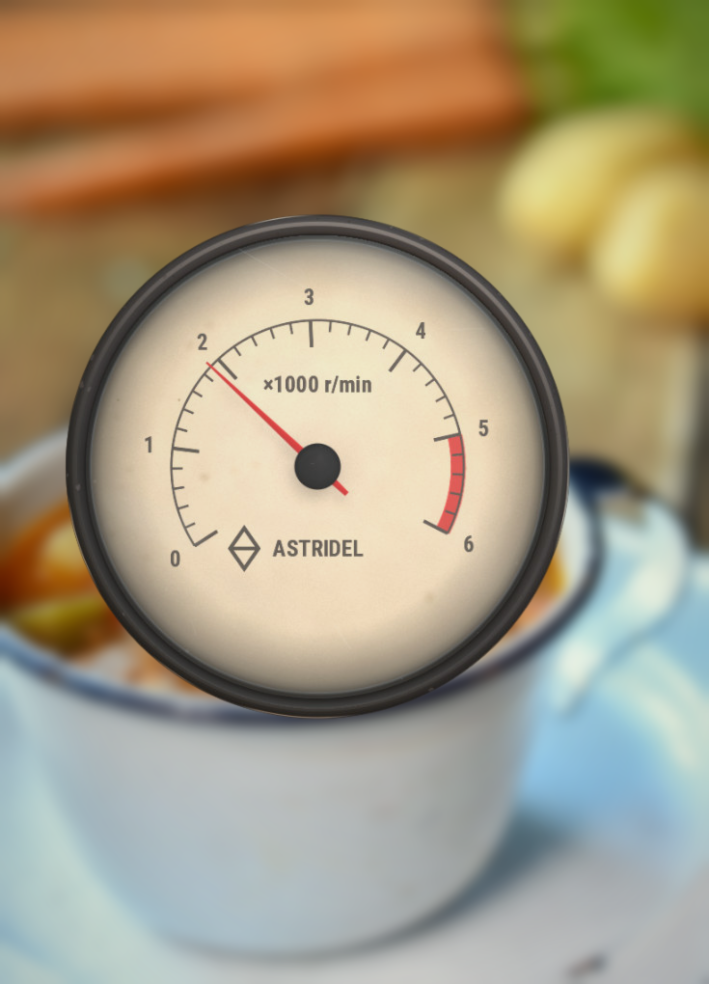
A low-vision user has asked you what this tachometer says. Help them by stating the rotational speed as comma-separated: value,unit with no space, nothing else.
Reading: 1900,rpm
